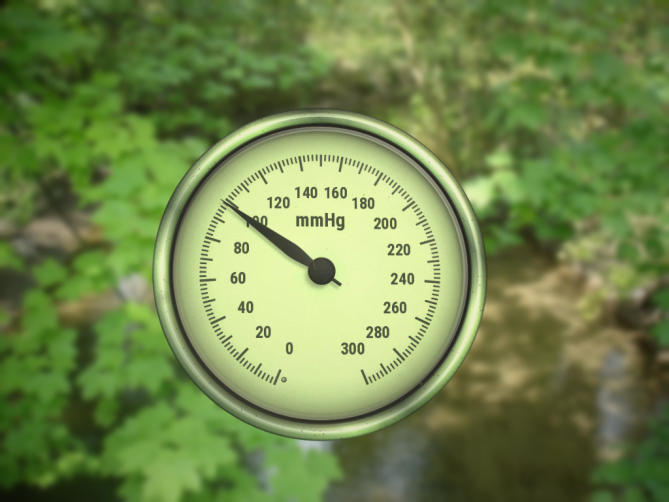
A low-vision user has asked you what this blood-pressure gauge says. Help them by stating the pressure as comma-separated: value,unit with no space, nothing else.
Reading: 98,mmHg
